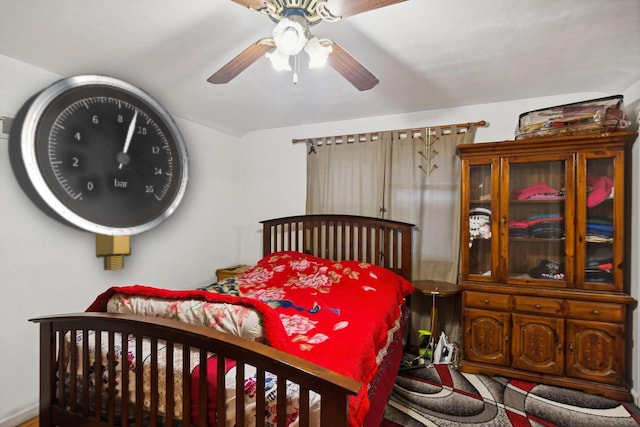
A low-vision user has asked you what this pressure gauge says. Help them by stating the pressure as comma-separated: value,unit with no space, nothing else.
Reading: 9,bar
